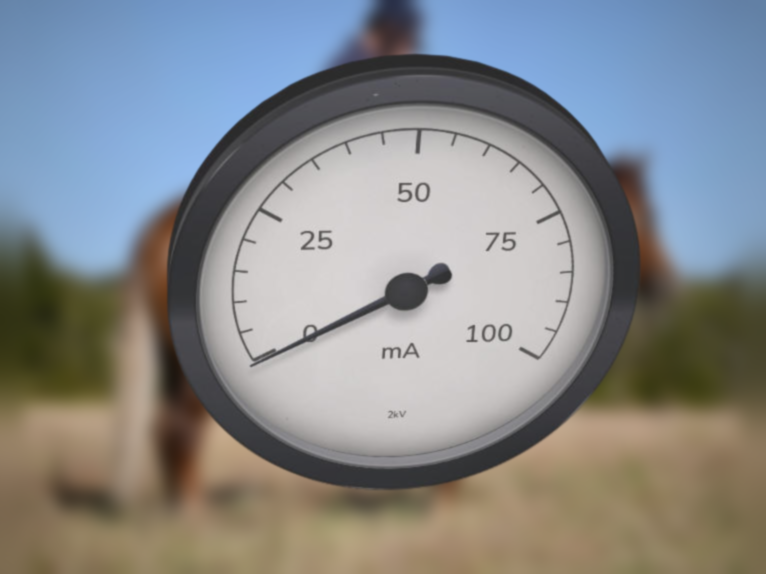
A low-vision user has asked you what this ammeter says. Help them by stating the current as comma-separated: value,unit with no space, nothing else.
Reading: 0,mA
